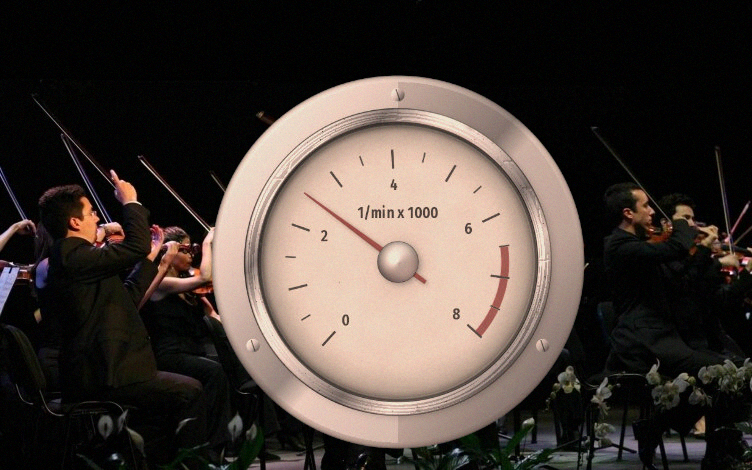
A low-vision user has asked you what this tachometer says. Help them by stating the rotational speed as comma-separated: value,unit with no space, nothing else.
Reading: 2500,rpm
